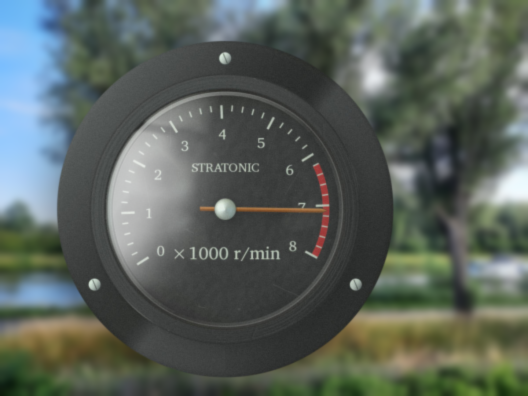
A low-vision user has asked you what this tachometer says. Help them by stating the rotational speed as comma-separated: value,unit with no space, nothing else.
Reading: 7100,rpm
